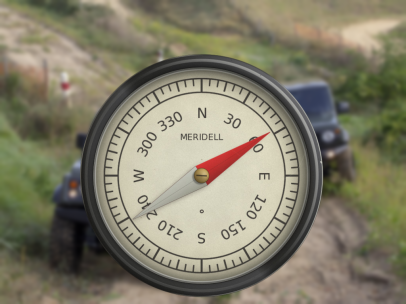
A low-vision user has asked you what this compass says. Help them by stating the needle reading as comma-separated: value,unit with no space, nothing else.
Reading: 57.5,°
